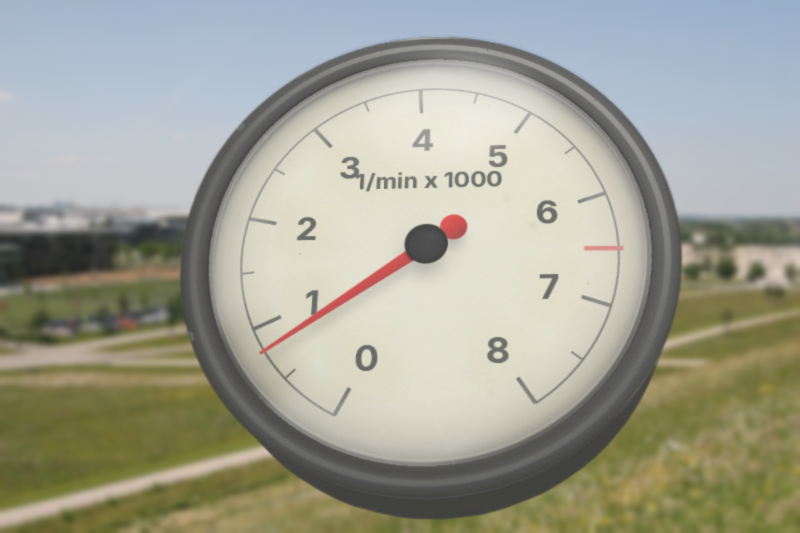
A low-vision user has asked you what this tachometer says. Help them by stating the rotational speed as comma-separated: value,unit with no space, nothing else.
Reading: 750,rpm
